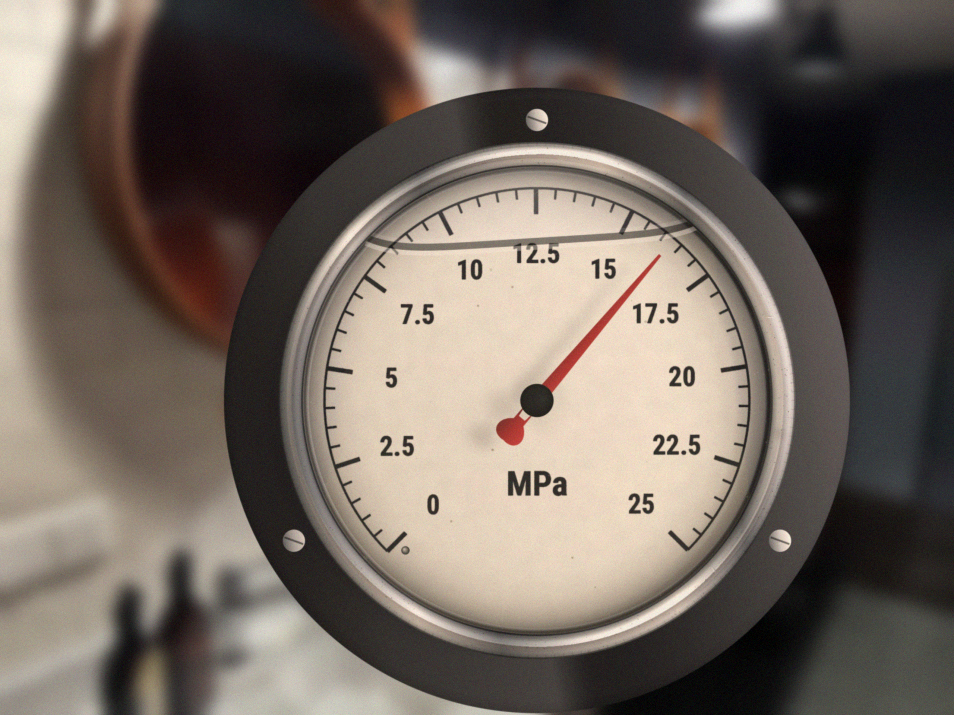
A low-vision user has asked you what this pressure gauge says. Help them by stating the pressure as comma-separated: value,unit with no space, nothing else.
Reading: 16.25,MPa
